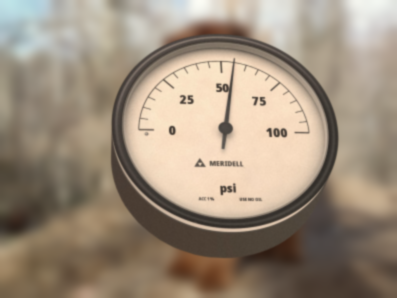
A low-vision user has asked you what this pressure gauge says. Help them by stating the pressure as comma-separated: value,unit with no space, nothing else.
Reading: 55,psi
